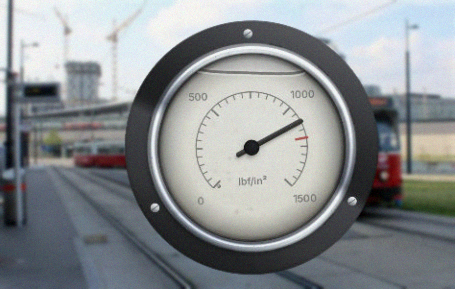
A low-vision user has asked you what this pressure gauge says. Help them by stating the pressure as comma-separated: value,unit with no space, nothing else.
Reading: 1100,psi
